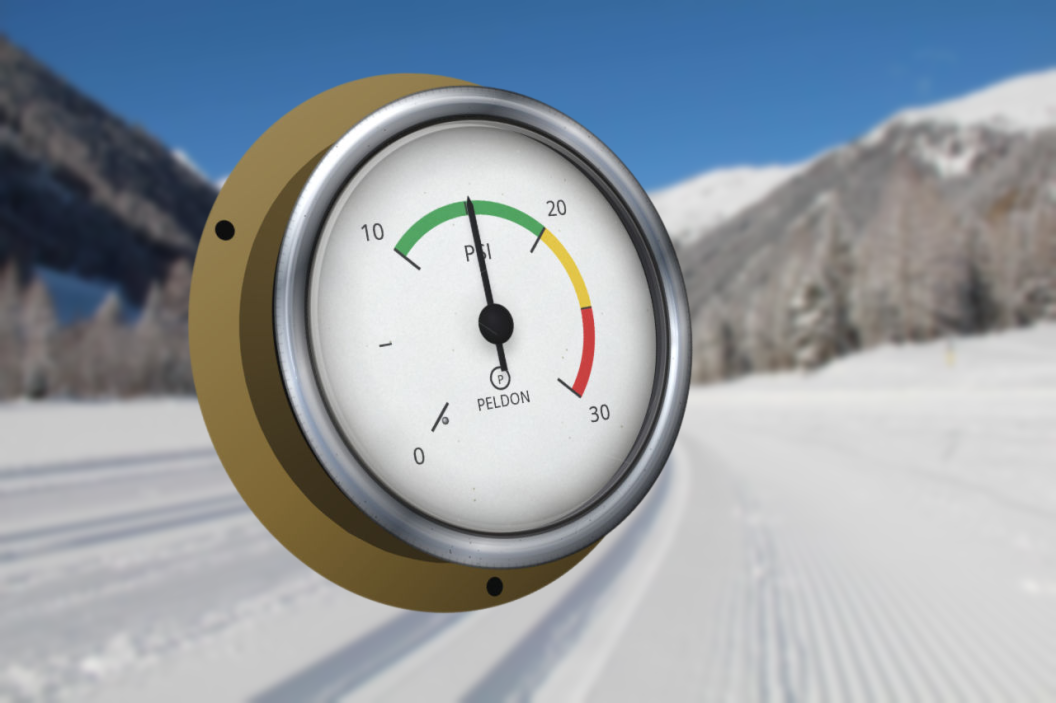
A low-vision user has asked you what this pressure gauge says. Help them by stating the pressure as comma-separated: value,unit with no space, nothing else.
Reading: 15,psi
